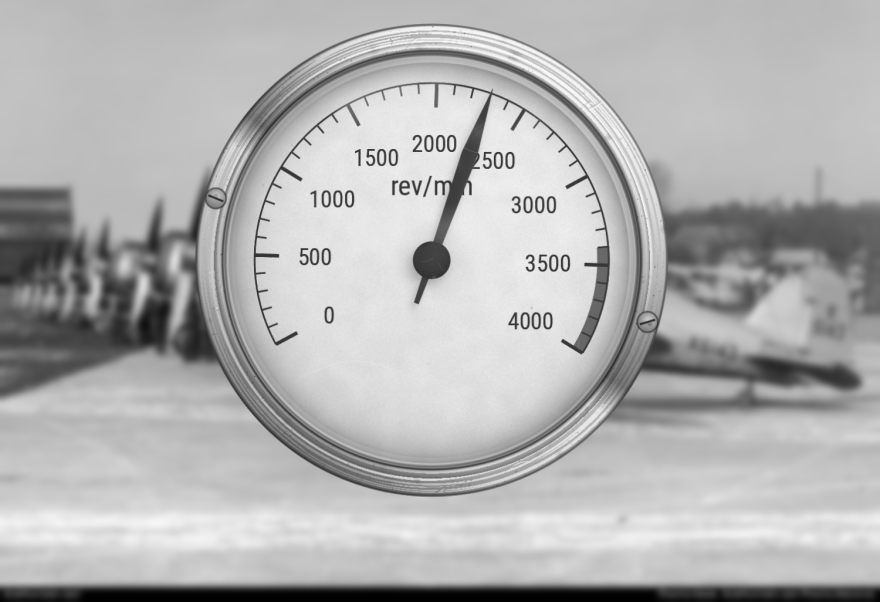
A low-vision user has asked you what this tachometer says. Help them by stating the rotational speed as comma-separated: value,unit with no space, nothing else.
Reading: 2300,rpm
